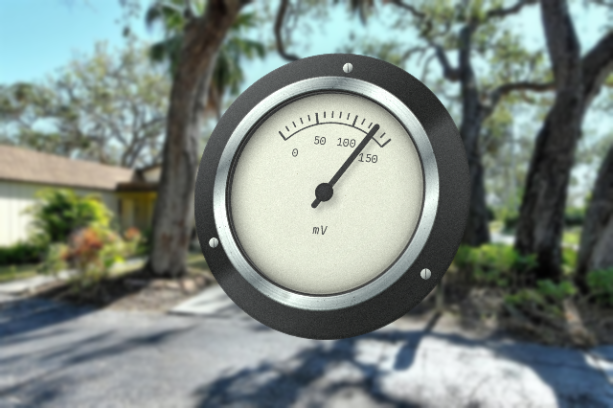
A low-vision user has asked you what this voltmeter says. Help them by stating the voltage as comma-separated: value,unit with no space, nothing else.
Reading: 130,mV
